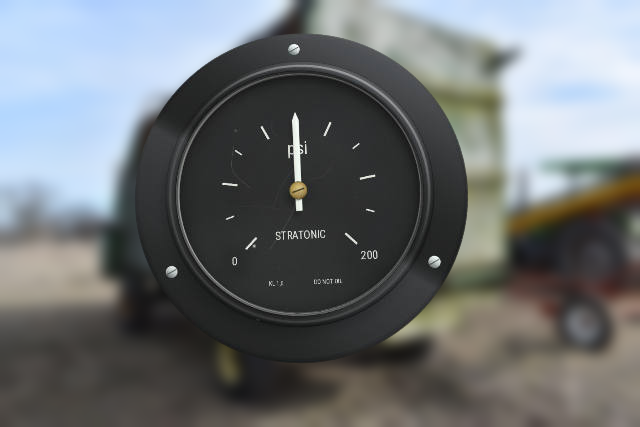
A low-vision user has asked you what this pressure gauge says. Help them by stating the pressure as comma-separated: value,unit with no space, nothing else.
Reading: 100,psi
